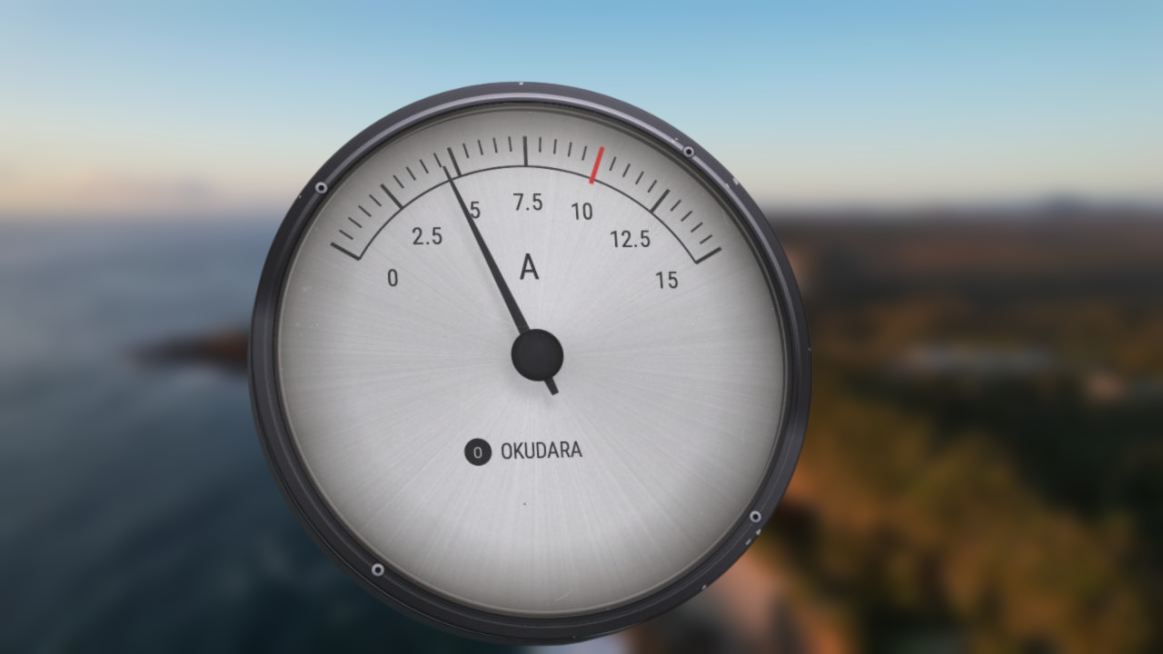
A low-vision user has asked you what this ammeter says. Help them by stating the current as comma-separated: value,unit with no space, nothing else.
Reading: 4.5,A
